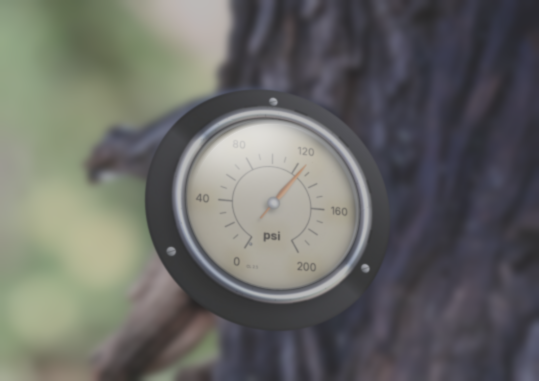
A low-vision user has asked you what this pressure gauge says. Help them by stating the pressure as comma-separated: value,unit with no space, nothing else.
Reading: 125,psi
